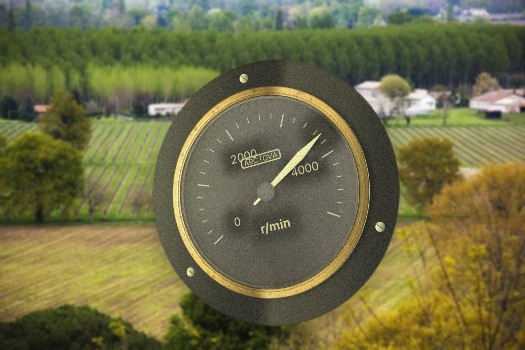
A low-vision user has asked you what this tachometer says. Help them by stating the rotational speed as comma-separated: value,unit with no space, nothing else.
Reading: 3700,rpm
